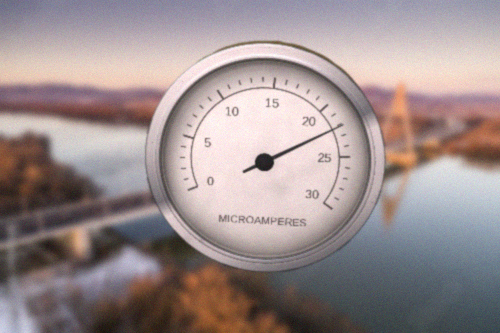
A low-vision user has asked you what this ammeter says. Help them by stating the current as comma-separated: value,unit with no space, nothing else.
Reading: 22,µA
